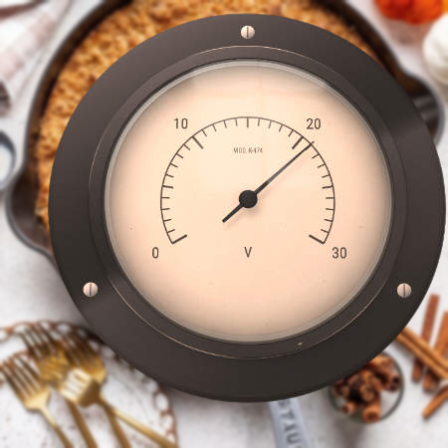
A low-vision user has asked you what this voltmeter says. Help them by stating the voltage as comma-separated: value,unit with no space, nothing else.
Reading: 21,V
